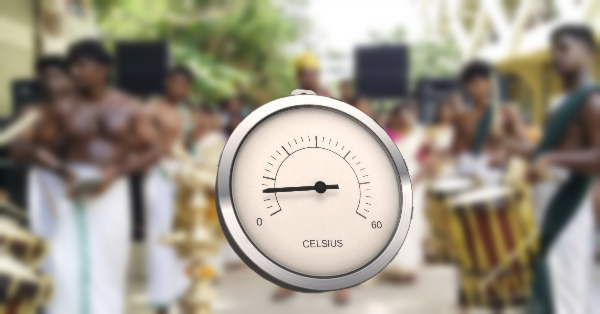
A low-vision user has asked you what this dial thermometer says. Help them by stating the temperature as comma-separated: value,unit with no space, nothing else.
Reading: 6,°C
